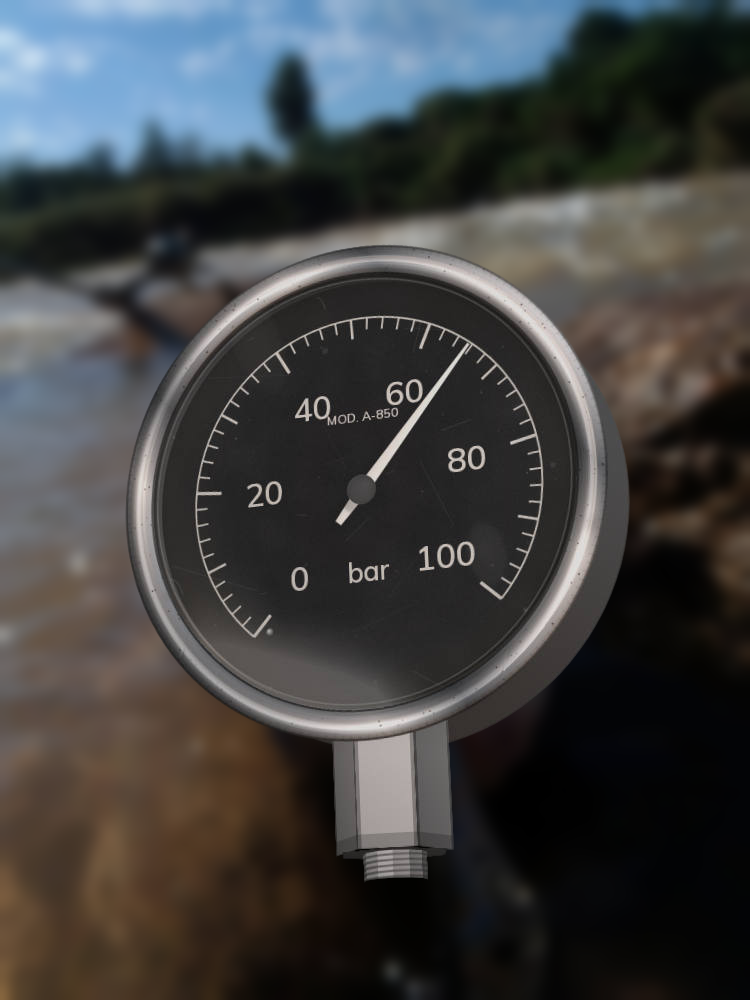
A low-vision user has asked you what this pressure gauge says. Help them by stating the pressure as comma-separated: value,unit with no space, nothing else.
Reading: 66,bar
